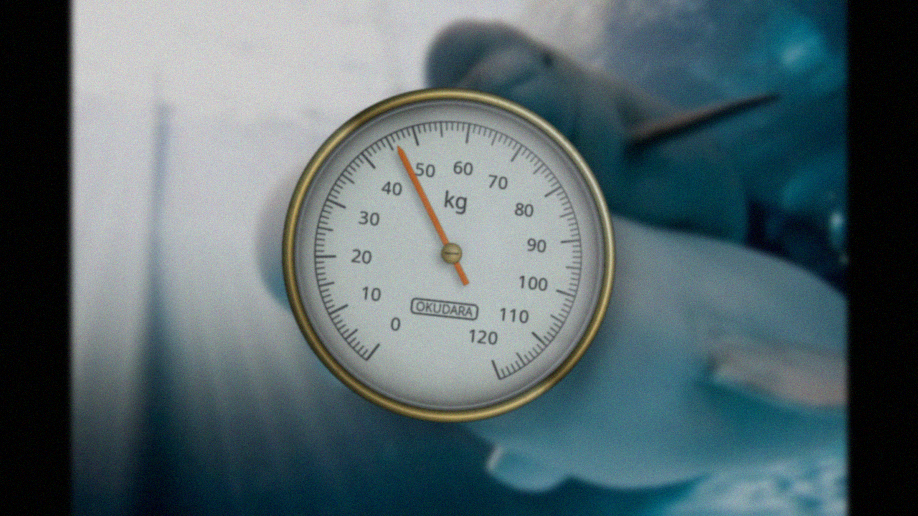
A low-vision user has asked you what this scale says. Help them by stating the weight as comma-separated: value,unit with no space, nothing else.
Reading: 46,kg
